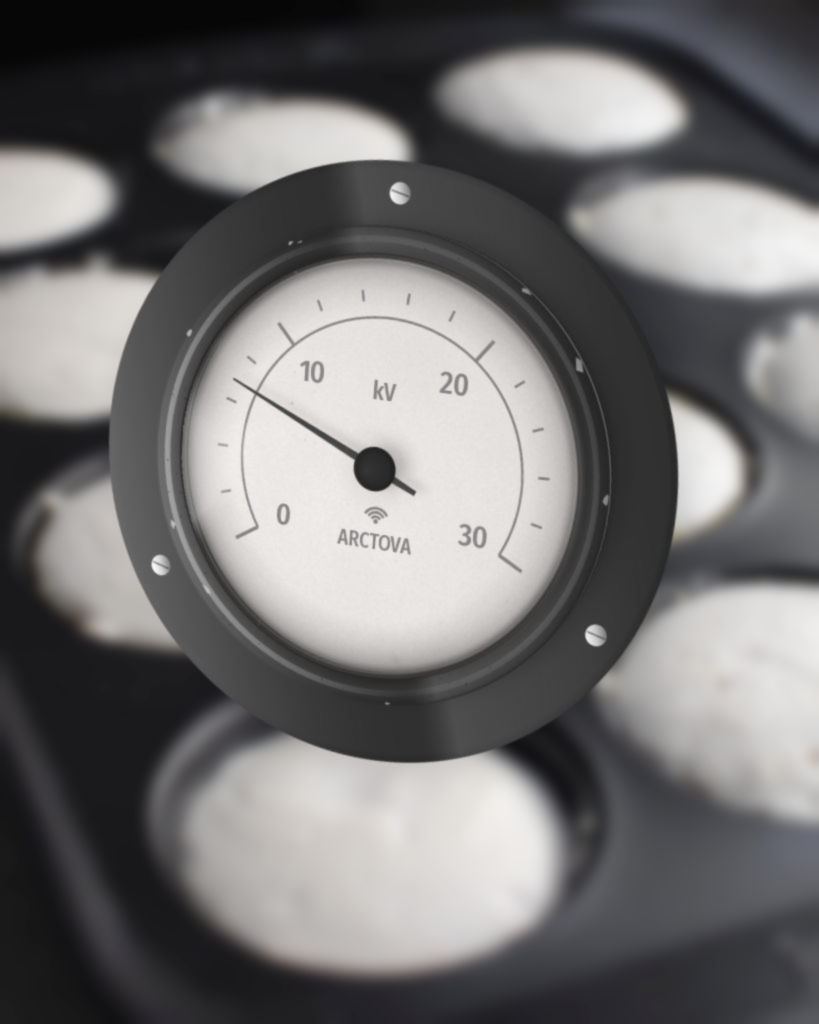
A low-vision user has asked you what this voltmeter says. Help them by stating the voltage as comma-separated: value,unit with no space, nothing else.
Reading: 7,kV
